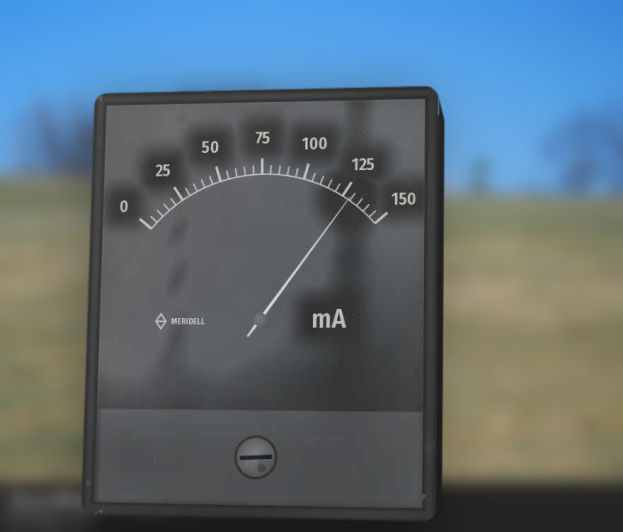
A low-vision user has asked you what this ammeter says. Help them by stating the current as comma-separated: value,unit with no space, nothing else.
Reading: 130,mA
